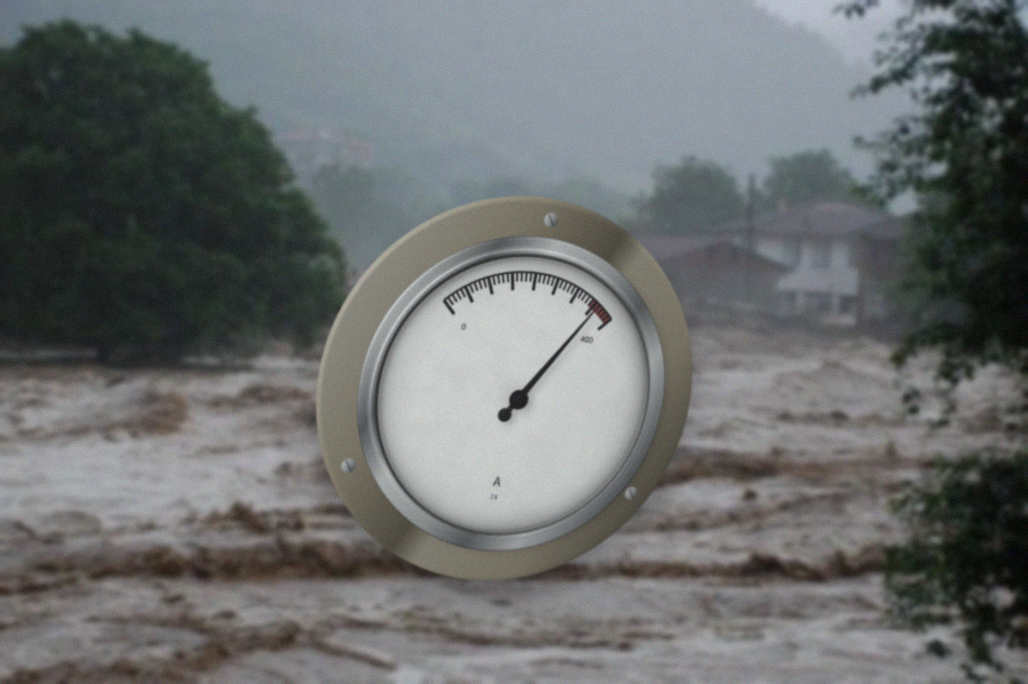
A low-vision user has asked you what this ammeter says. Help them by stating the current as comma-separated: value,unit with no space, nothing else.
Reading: 350,A
